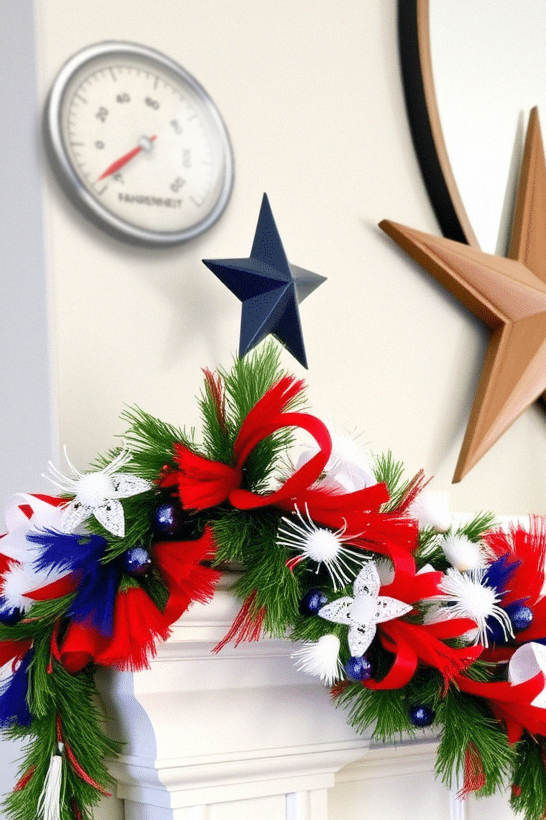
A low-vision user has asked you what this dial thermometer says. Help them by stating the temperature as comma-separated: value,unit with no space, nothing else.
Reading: -16,°F
